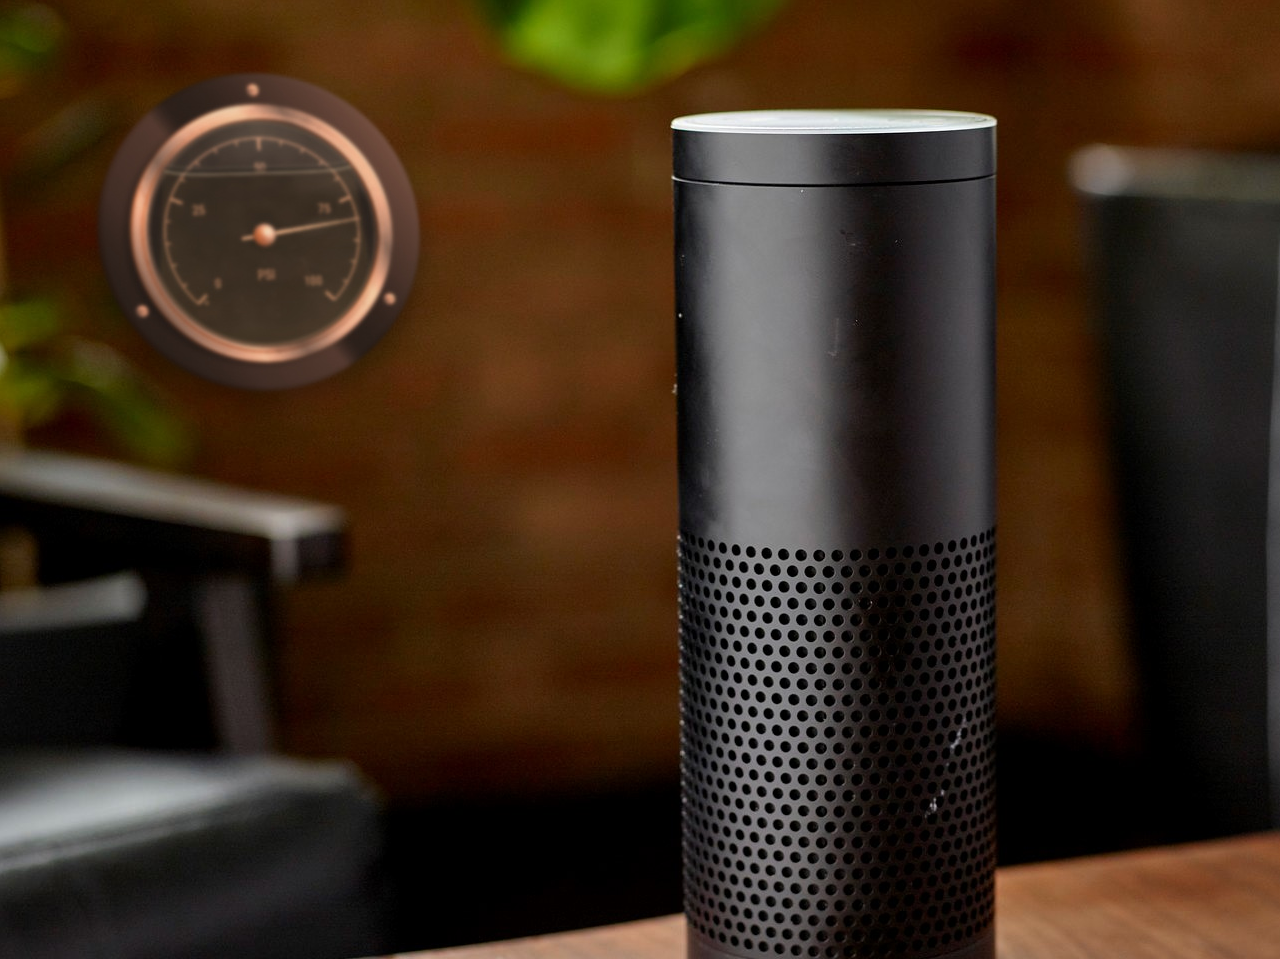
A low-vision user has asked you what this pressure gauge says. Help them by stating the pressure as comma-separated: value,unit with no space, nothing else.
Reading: 80,psi
